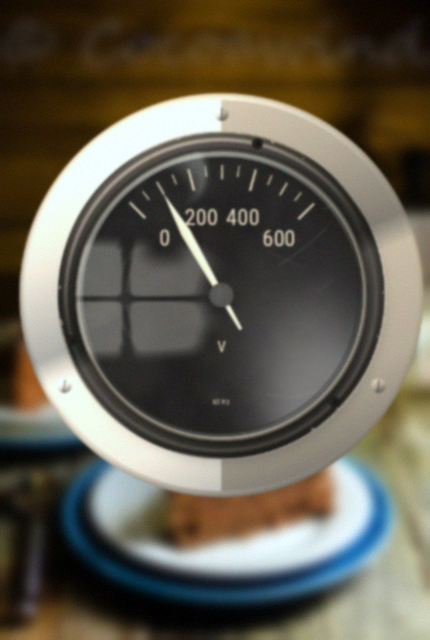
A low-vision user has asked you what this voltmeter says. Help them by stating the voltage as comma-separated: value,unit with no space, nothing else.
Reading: 100,V
